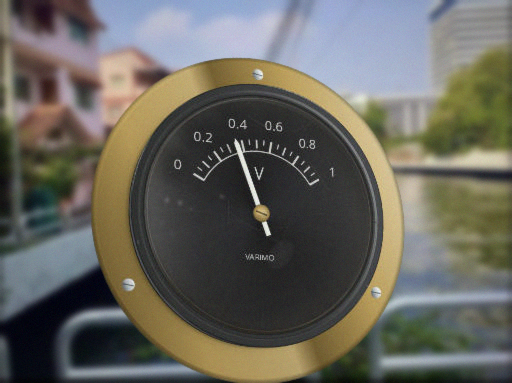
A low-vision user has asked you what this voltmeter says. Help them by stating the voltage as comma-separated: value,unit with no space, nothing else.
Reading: 0.35,V
